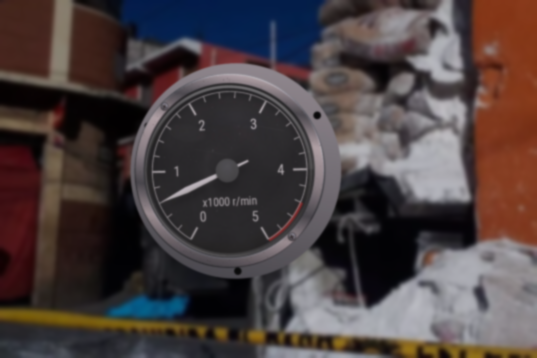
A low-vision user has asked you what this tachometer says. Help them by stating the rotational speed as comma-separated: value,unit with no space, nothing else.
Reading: 600,rpm
